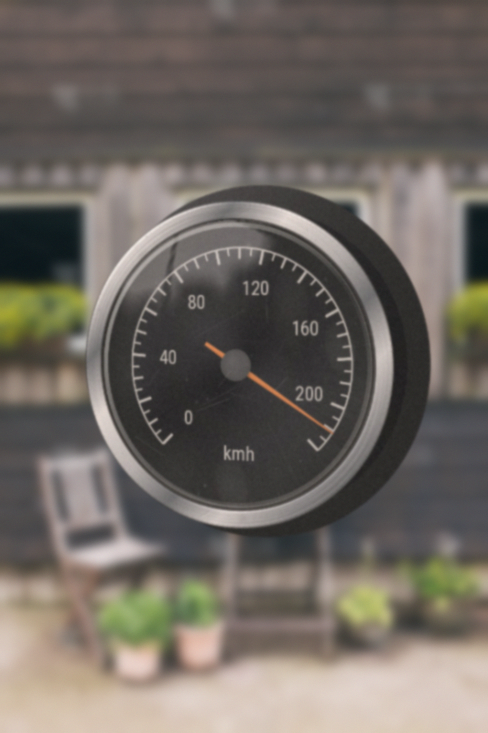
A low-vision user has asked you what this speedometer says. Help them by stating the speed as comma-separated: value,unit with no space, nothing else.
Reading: 210,km/h
